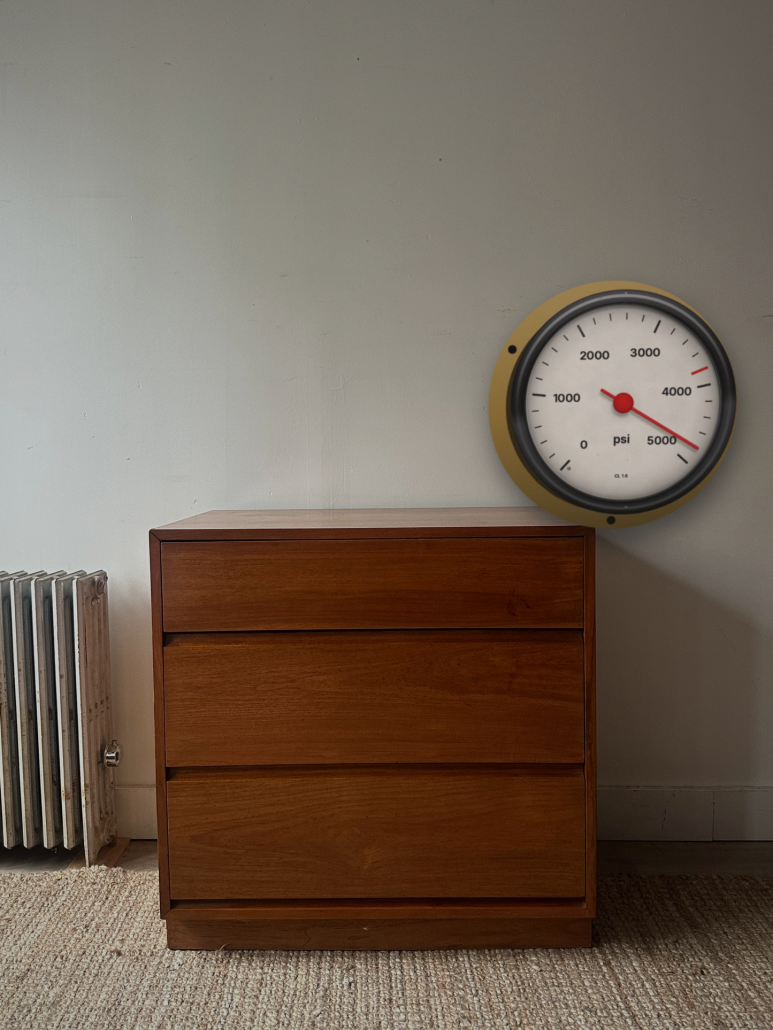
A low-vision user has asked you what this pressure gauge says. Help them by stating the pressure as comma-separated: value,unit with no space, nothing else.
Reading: 4800,psi
